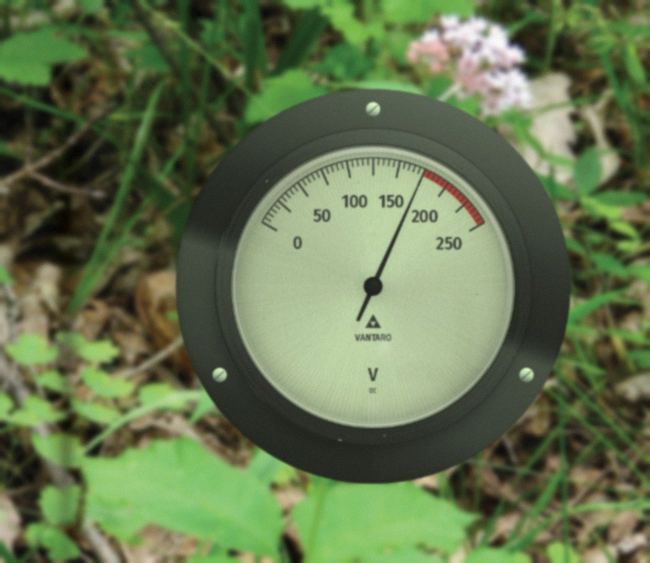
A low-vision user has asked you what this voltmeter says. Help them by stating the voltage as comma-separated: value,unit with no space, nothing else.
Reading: 175,V
